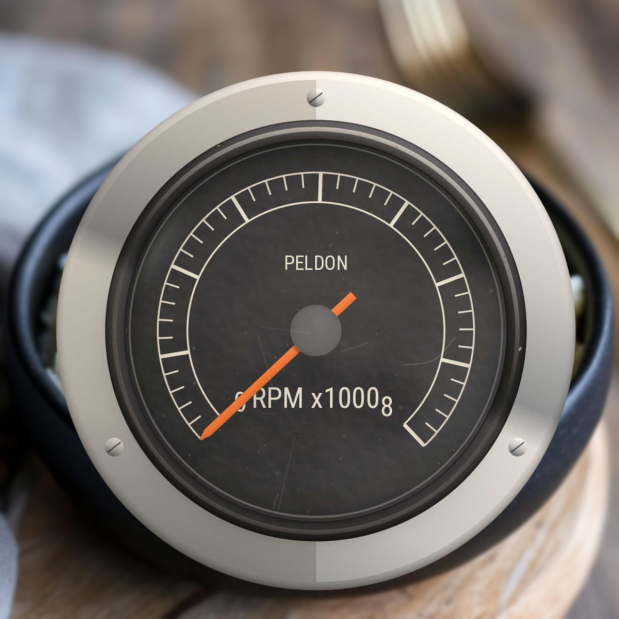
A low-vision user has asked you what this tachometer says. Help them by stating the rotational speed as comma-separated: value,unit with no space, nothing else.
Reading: 0,rpm
